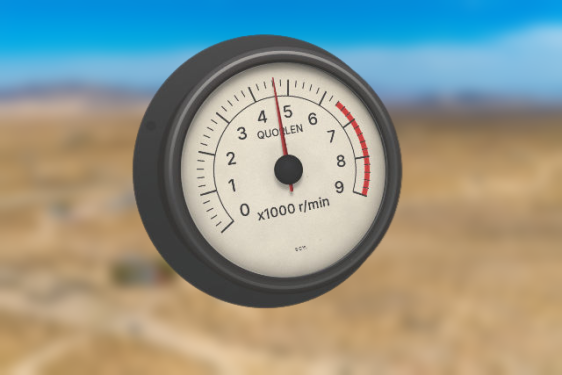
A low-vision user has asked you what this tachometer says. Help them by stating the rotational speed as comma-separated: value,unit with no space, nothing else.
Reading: 4600,rpm
